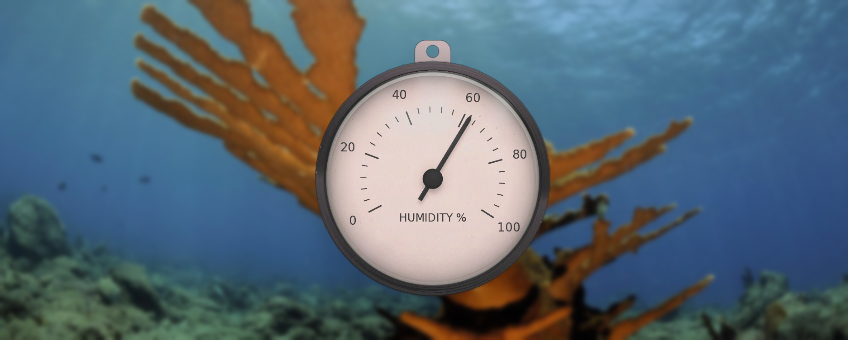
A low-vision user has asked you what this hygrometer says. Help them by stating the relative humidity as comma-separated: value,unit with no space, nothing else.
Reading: 62,%
